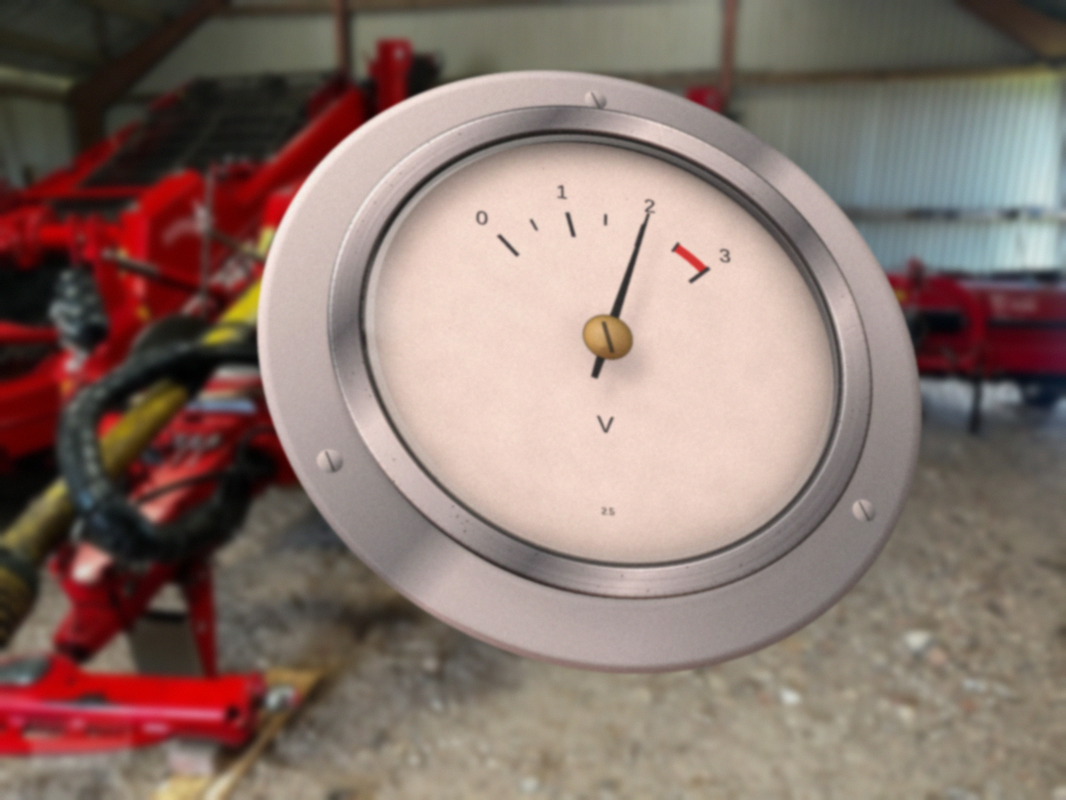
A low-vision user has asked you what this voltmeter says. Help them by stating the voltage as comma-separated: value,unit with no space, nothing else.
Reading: 2,V
